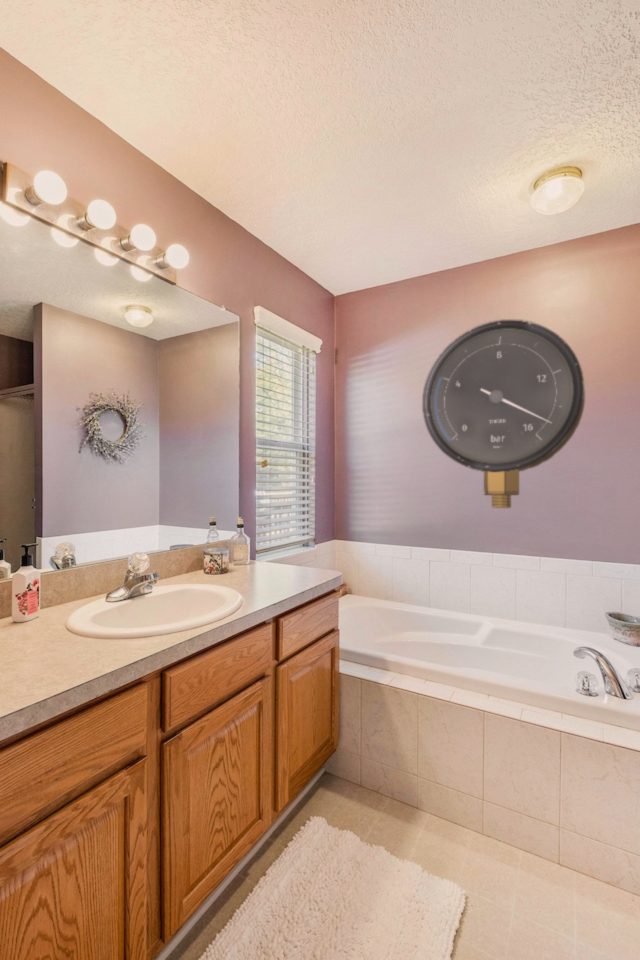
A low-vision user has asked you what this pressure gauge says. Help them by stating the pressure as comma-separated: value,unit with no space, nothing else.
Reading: 15,bar
